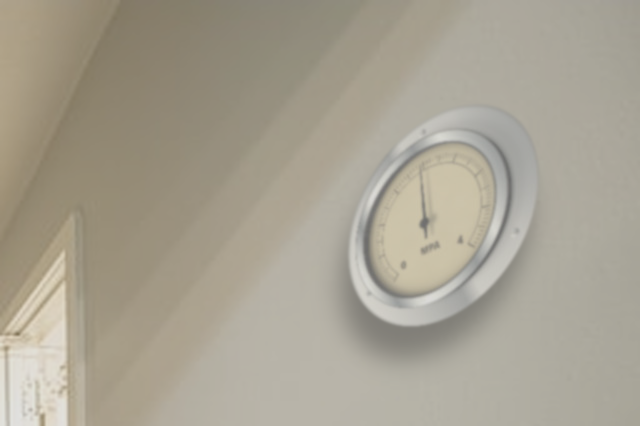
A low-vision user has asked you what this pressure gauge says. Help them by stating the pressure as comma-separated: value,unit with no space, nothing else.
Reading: 2,MPa
